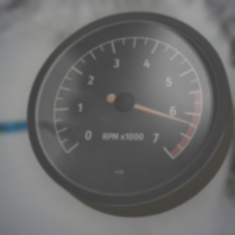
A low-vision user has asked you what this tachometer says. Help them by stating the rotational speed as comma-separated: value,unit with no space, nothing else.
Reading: 6250,rpm
